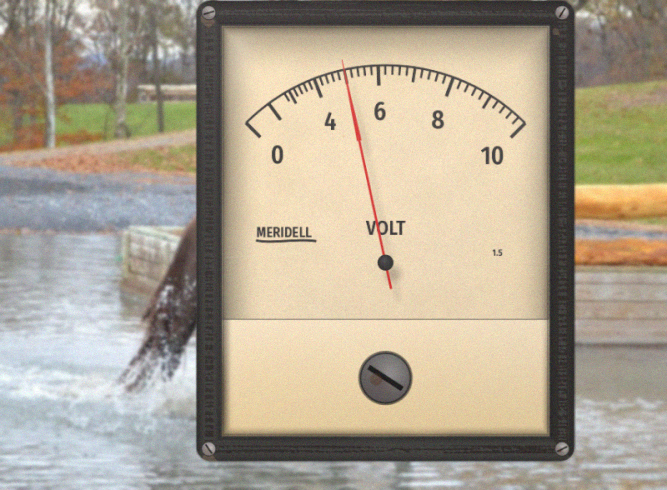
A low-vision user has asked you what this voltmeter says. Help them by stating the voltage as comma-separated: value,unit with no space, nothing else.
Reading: 5,V
